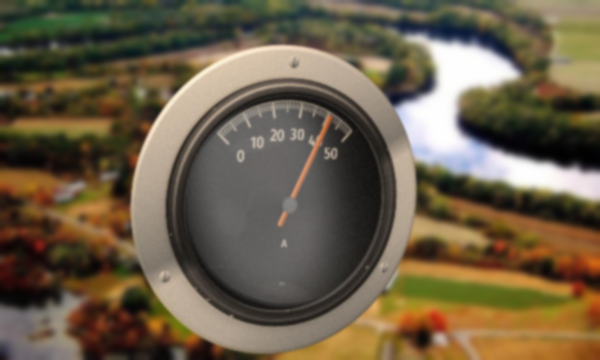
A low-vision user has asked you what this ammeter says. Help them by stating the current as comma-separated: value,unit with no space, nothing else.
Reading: 40,A
